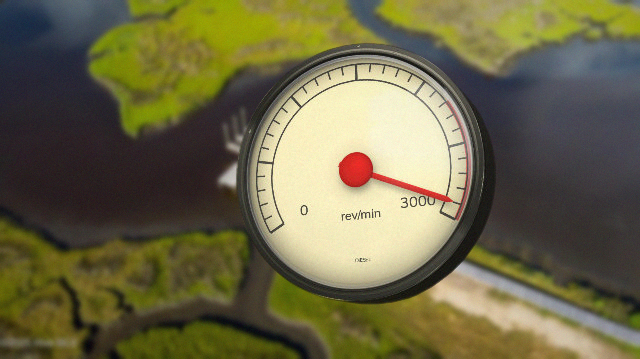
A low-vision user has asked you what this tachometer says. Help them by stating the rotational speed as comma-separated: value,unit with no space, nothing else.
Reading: 2900,rpm
